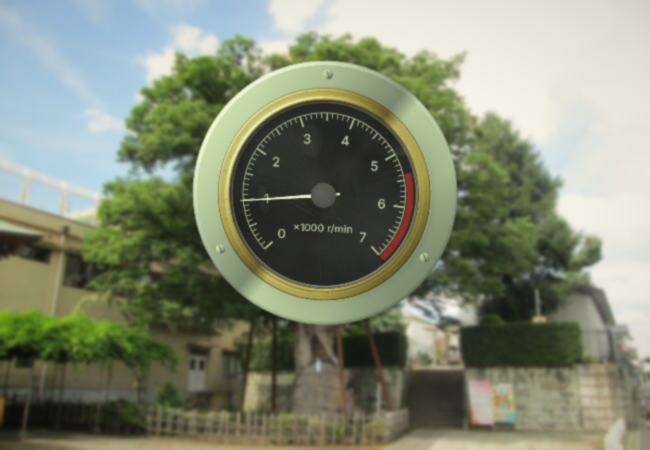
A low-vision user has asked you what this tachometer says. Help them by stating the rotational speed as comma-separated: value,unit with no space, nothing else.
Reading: 1000,rpm
